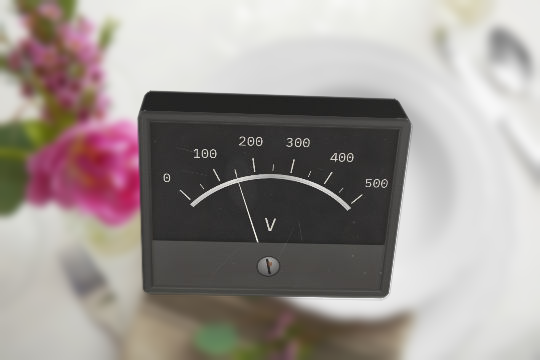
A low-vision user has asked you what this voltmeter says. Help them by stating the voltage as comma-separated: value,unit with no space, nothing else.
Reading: 150,V
